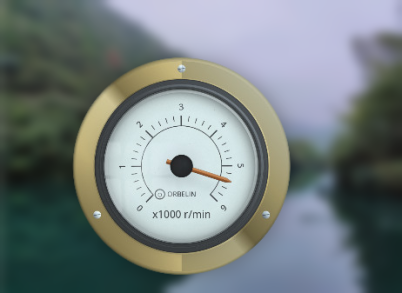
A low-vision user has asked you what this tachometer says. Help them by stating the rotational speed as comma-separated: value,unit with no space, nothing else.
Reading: 5400,rpm
